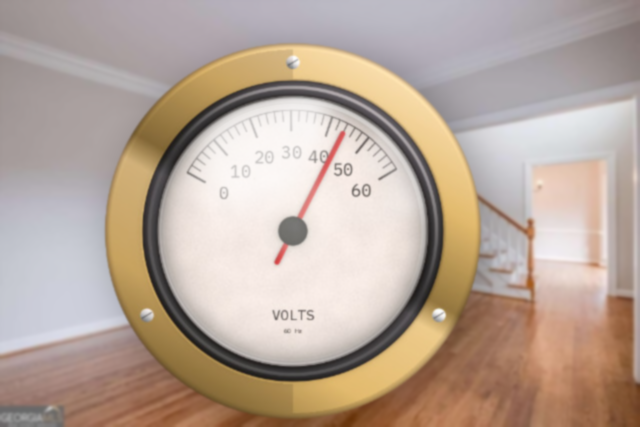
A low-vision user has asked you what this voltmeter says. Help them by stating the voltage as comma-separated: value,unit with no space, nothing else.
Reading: 44,V
